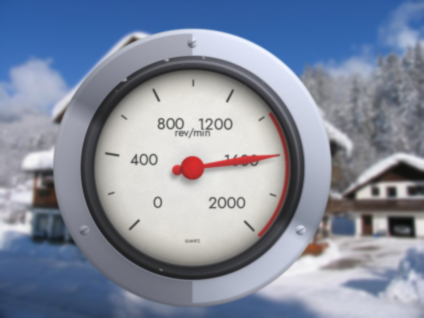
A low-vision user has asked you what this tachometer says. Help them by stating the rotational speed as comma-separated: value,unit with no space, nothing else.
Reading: 1600,rpm
